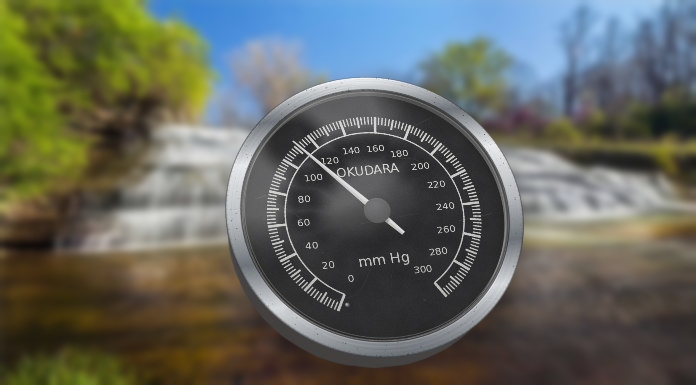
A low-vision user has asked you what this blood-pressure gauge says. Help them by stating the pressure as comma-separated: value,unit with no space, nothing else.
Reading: 110,mmHg
